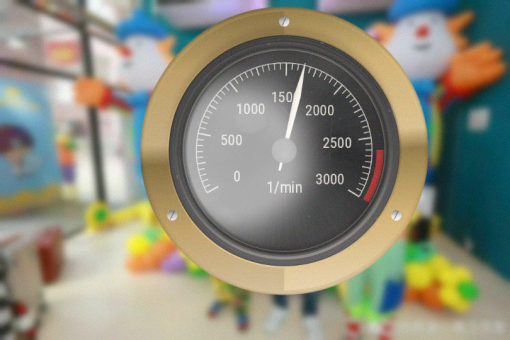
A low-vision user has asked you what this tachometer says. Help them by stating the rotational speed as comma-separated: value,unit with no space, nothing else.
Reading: 1650,rpm
